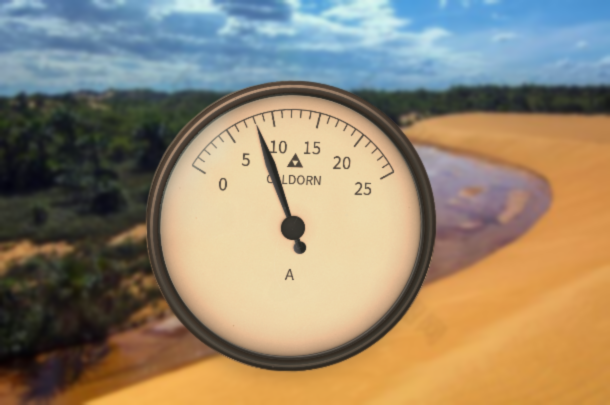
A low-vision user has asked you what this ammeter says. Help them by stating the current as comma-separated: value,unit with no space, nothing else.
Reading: 8,A
